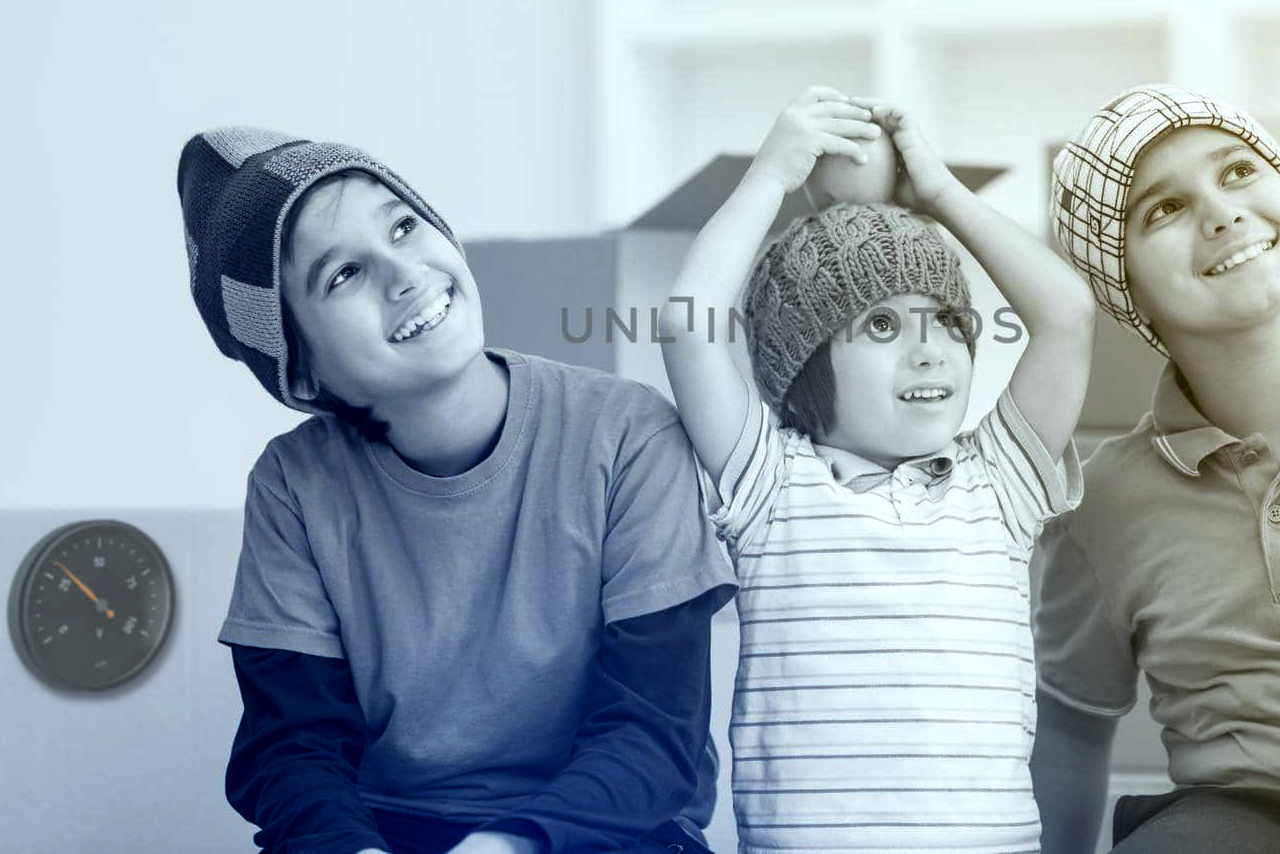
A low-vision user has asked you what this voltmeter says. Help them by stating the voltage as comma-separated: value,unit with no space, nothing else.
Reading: 30,V
